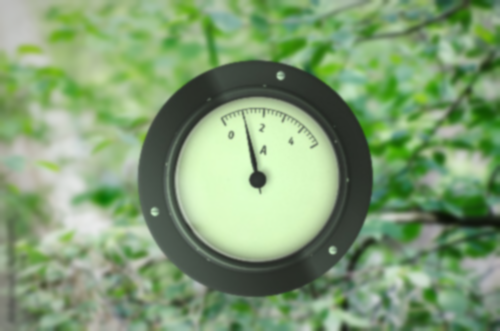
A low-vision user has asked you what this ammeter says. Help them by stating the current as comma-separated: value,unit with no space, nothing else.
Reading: 1,A
